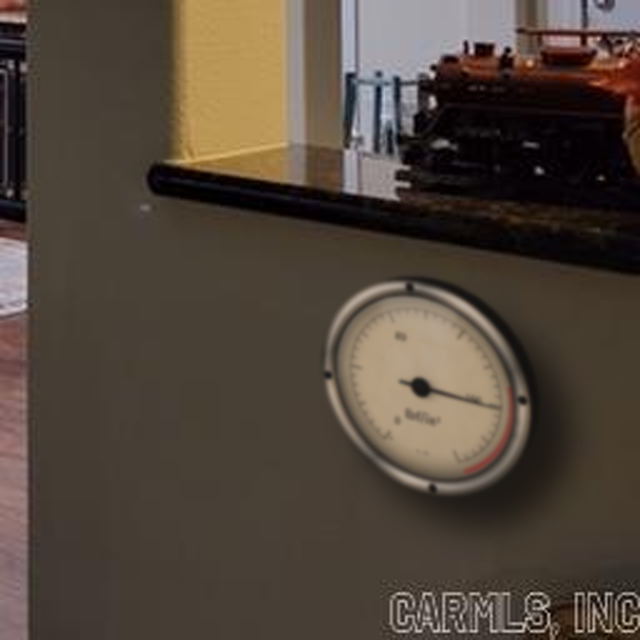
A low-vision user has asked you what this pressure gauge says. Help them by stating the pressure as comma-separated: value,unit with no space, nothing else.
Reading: 160,psi
